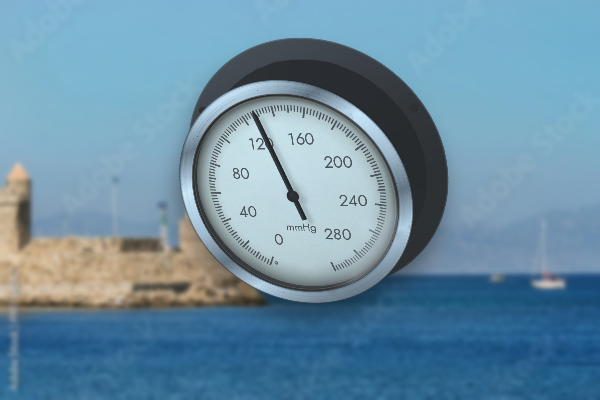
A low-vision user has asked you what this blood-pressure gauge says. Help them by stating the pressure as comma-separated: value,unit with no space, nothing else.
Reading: 130,mmHg
